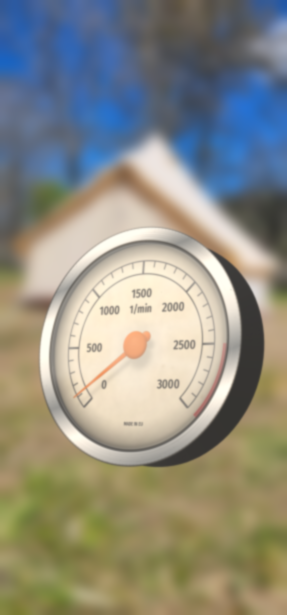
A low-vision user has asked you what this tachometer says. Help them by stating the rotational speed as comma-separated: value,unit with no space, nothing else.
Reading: 100,rpm
